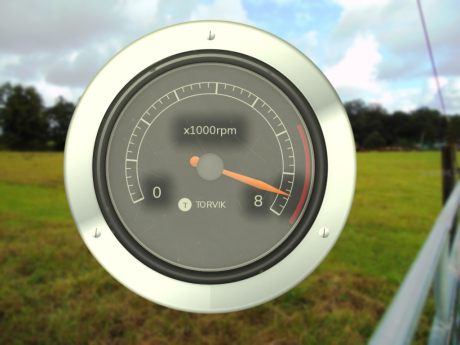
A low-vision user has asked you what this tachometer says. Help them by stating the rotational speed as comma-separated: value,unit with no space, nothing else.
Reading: 7500,rpm
